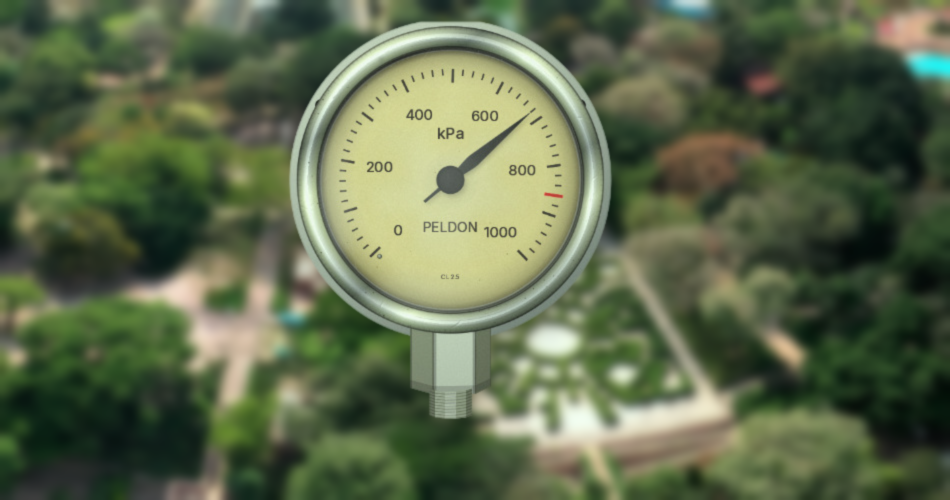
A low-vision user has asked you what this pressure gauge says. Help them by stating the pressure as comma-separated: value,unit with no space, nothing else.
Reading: 680,kPa
